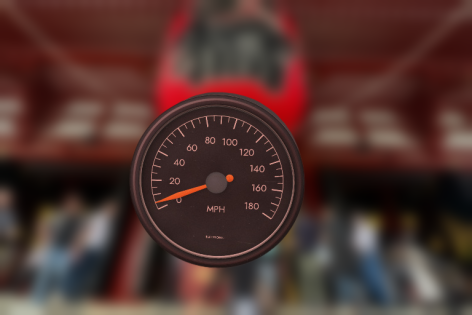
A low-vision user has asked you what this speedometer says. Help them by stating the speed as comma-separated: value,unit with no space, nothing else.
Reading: 5,mph
